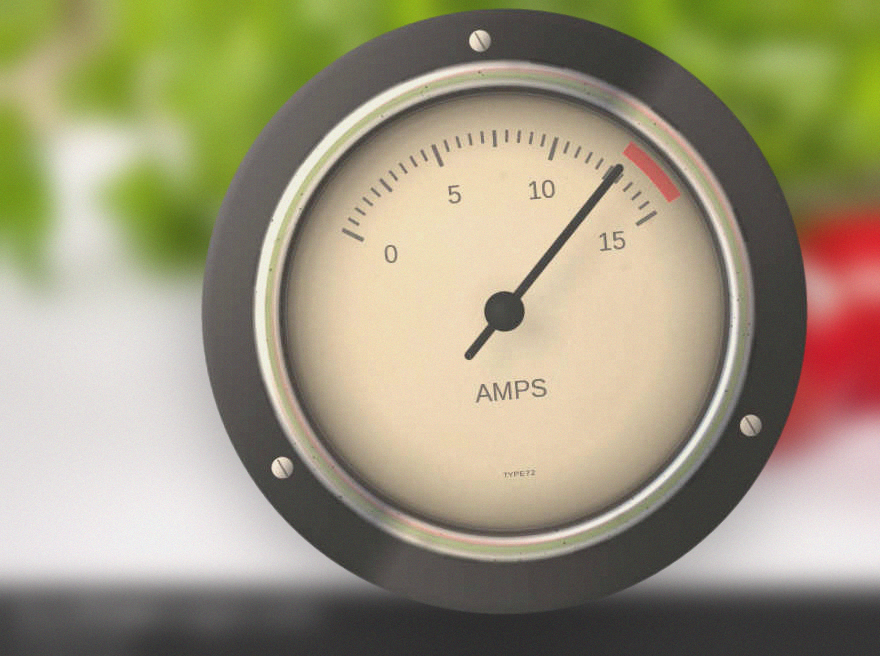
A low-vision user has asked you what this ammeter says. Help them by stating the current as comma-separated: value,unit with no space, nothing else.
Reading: 12.75,A
